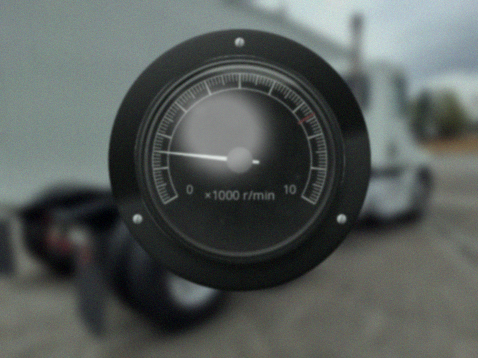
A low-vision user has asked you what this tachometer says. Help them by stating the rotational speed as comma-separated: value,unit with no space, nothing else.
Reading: 1500,rpm
